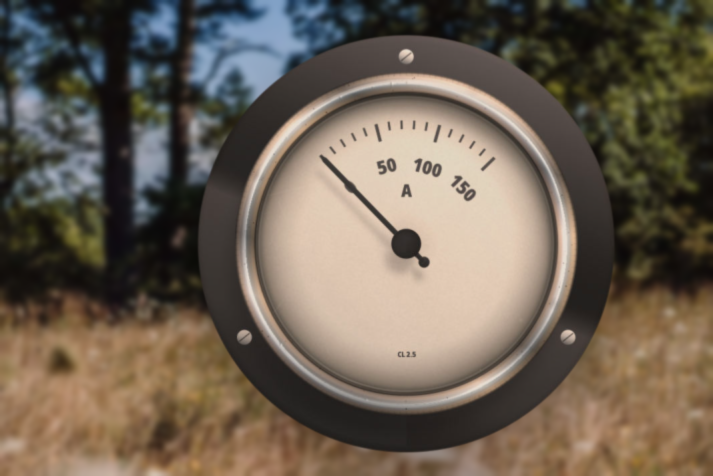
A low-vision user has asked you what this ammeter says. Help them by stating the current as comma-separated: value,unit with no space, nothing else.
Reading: 0,A
